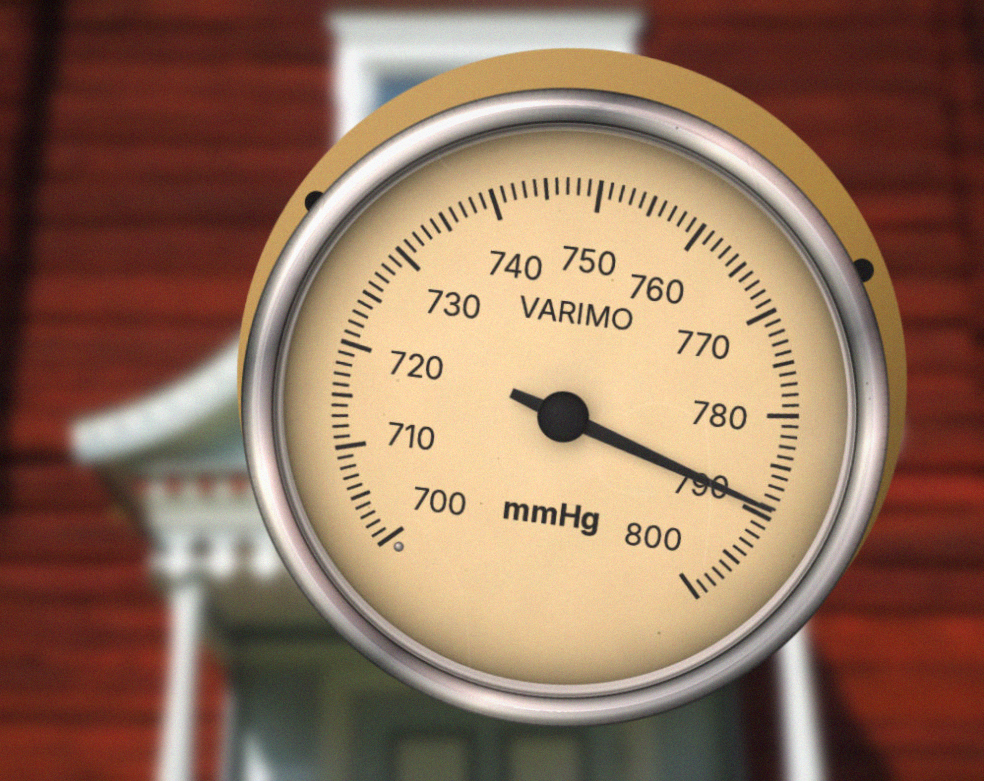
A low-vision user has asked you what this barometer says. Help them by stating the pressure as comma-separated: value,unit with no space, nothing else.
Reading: 789,mmHg
